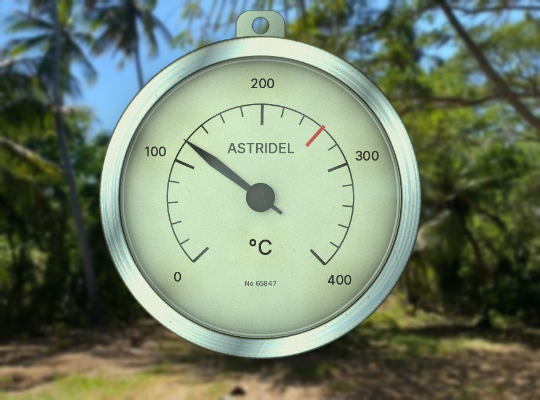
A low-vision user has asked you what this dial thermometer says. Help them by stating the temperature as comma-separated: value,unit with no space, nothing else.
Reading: 120,°C
